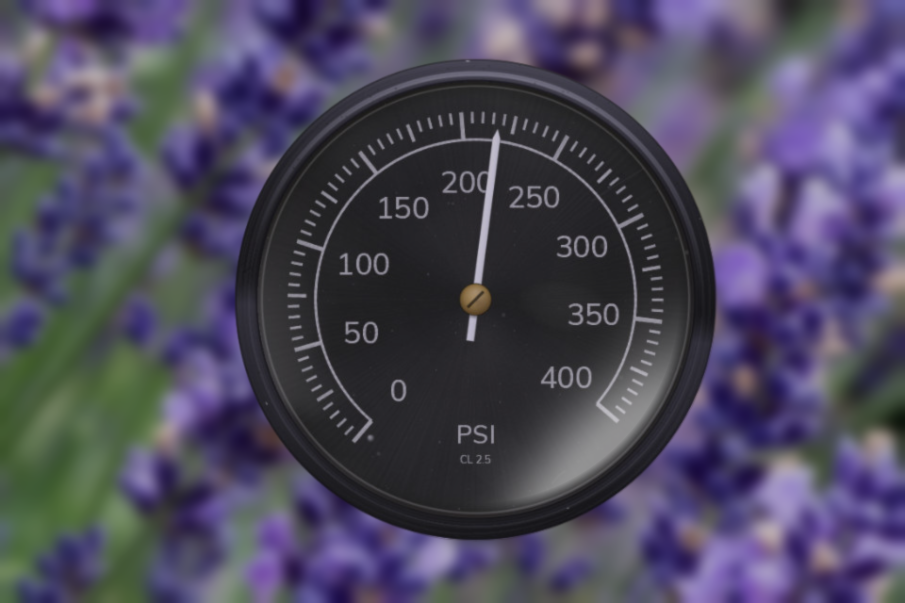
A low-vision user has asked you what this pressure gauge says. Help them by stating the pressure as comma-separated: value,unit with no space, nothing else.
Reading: 217.5,psi
